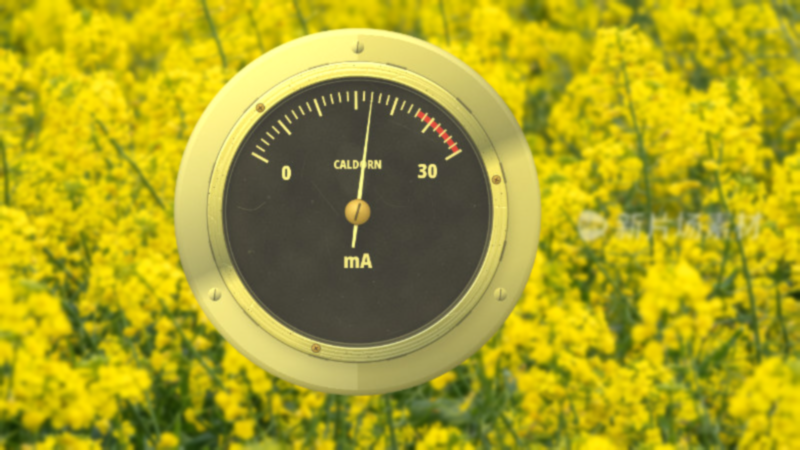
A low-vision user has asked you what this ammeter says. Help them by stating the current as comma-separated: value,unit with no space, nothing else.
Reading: 17,mA
